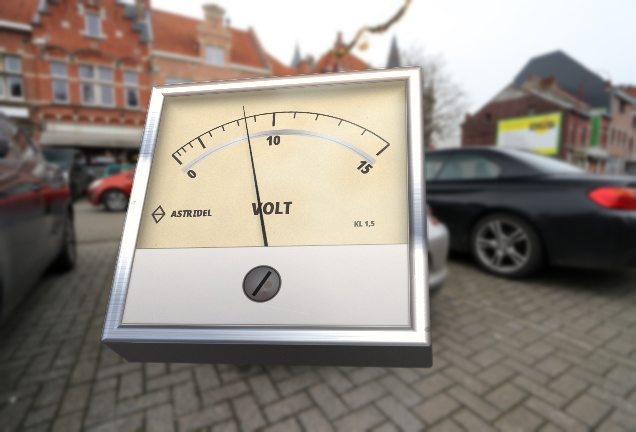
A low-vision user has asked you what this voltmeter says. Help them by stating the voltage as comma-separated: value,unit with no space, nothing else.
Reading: 8.5,V
